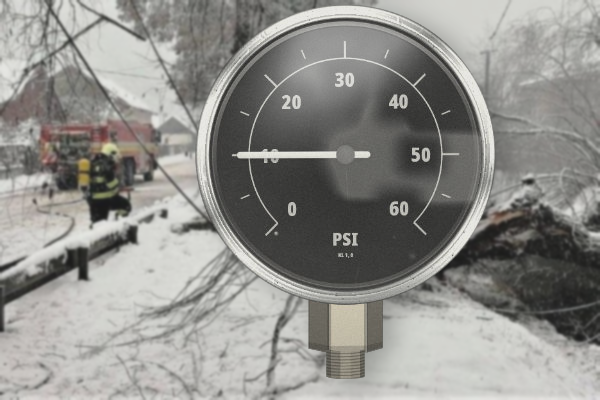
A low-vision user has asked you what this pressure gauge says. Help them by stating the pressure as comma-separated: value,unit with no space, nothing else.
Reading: 10,psi
